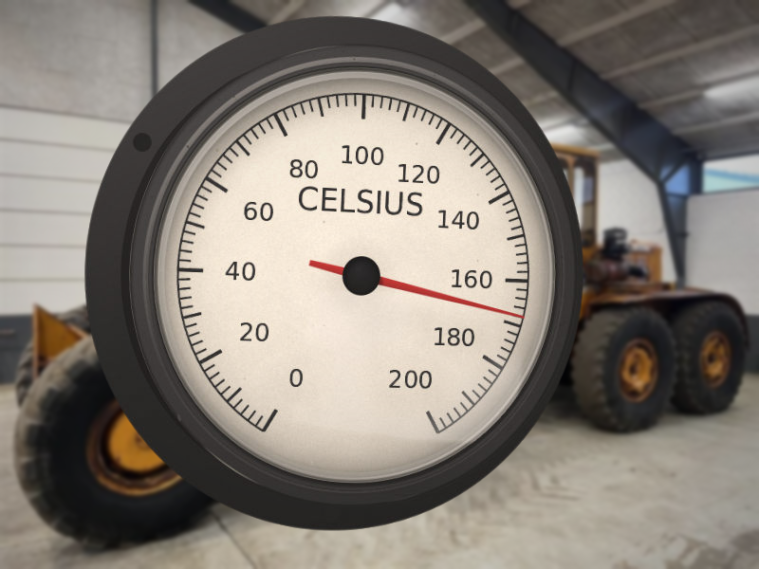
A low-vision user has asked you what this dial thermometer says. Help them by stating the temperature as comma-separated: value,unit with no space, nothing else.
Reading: 168,°C
